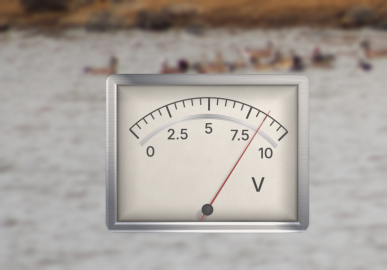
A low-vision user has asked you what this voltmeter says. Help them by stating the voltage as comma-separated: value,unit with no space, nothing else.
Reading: 8.5,V
